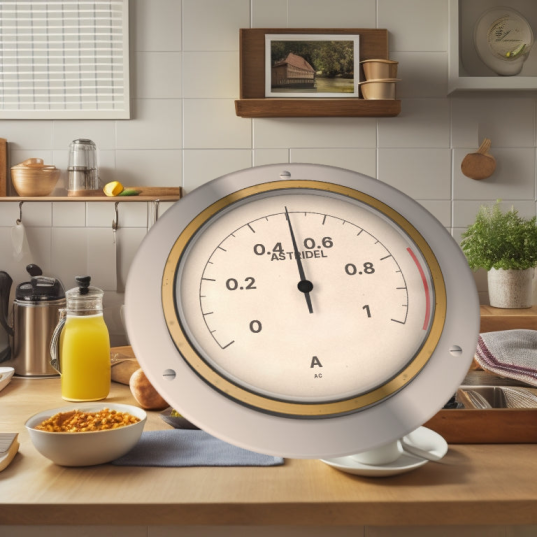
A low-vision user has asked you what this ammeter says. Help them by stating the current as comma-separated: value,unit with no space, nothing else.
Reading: 0.5,A
